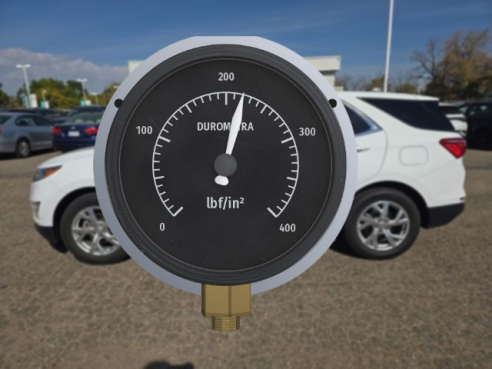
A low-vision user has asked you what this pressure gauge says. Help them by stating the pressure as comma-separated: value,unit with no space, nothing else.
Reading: 220,psi
